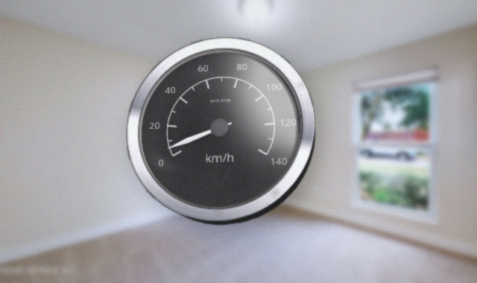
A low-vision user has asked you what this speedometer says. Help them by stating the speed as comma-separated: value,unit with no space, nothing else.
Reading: 5,km/h
